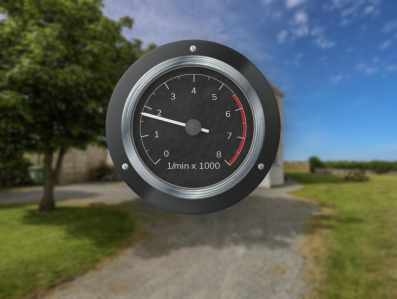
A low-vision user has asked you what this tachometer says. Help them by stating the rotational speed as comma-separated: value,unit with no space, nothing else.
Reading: 1750,rpm
